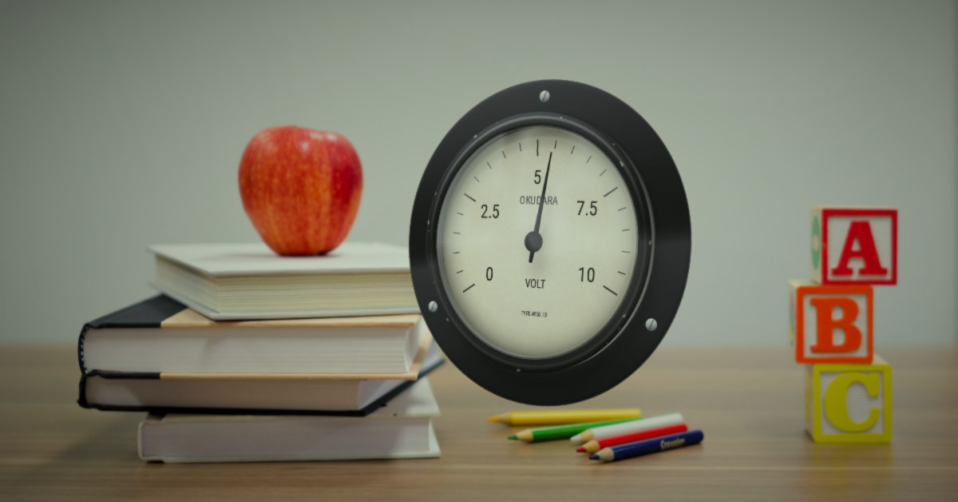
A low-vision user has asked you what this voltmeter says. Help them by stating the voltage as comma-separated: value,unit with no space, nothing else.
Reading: 5.5,V
